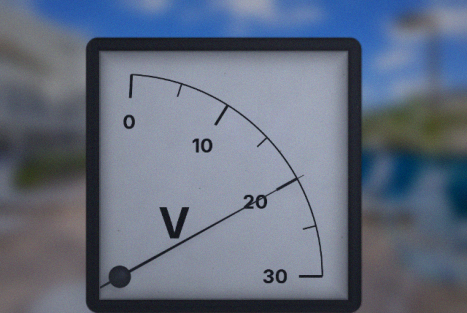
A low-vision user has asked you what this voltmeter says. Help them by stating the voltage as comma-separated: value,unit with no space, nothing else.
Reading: 20,V
